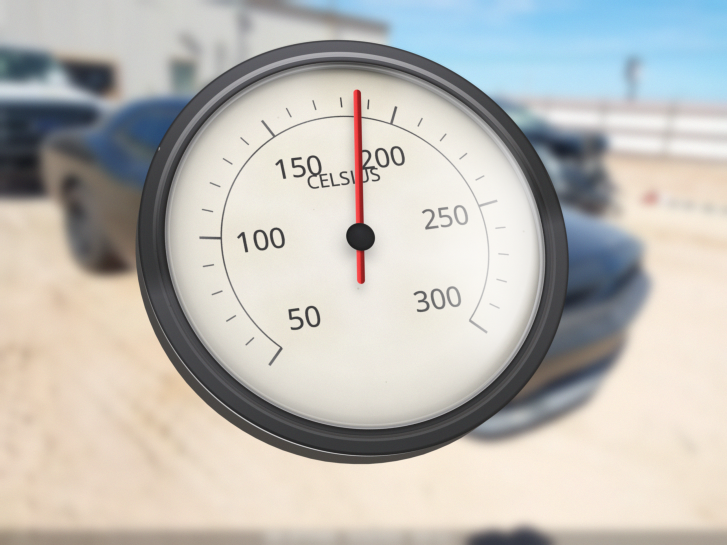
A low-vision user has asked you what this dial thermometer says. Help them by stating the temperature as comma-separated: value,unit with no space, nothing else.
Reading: 185,°C
